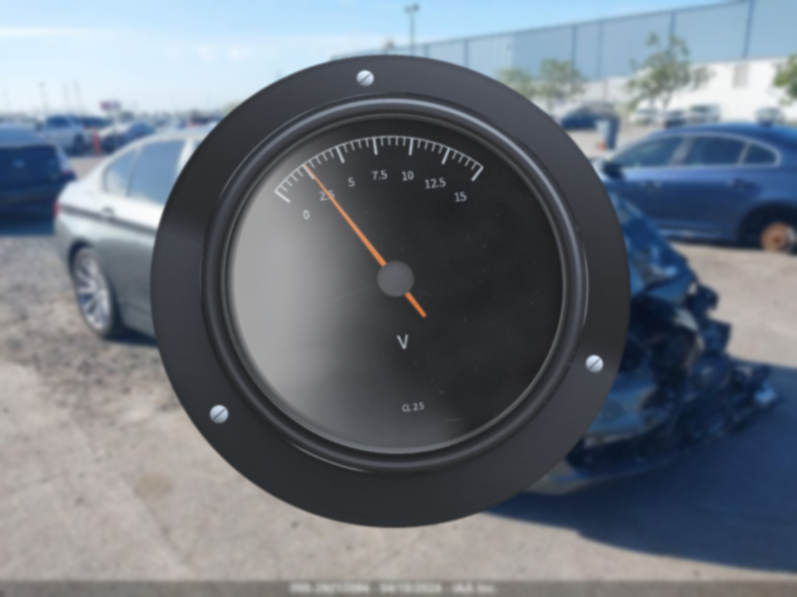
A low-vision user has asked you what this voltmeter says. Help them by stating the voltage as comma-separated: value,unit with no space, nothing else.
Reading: 2.5,V
